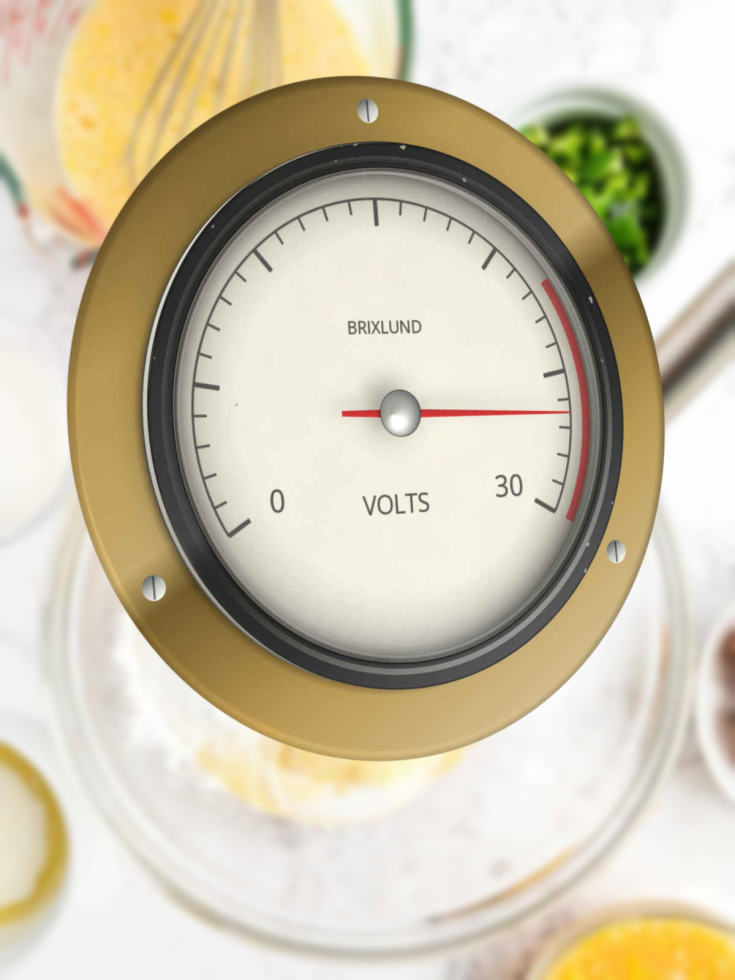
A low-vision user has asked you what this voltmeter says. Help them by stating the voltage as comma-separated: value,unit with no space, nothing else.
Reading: 26.5,V
